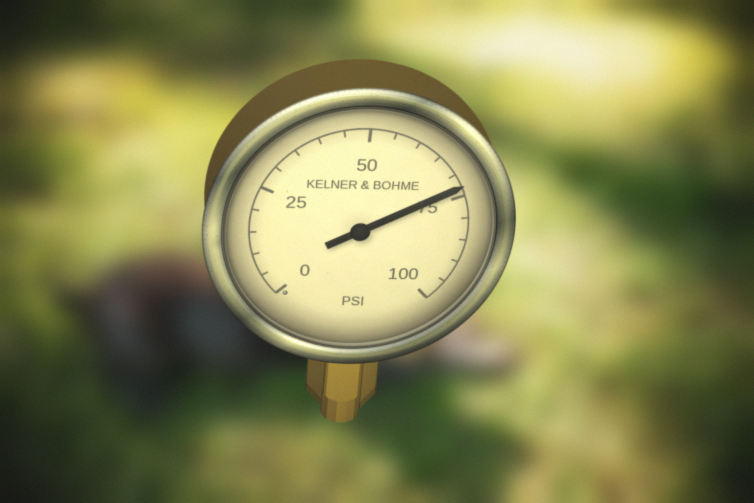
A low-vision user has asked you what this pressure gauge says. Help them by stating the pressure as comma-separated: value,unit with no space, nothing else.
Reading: 72.5,psi
